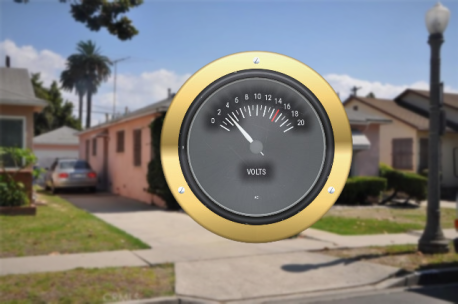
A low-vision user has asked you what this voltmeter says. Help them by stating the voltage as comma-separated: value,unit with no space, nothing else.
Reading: 3,V
